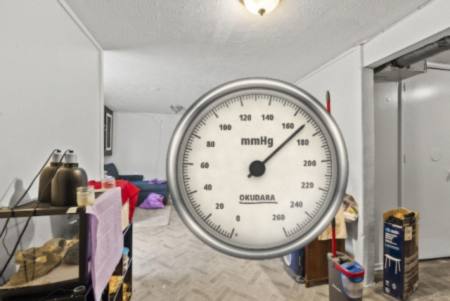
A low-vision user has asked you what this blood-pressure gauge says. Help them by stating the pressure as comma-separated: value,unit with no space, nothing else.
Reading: 170,mmHg
